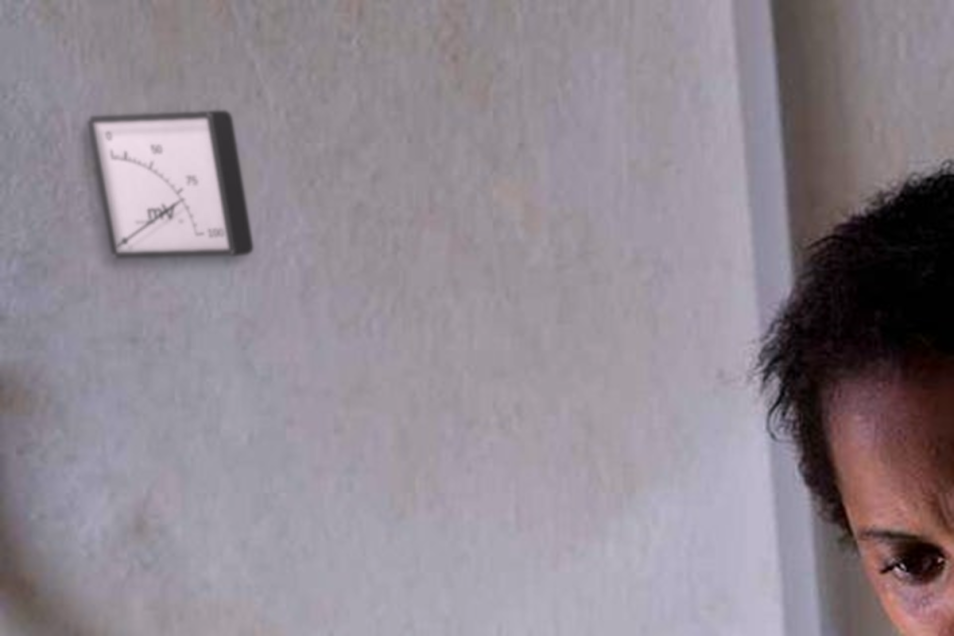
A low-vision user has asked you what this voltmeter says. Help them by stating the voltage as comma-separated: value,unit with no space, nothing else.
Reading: 80,mV
